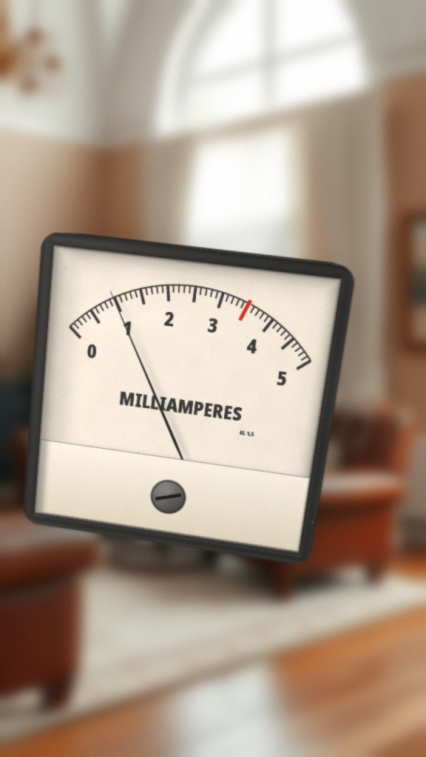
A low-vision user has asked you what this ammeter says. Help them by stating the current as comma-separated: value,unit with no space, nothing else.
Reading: 1,mA
